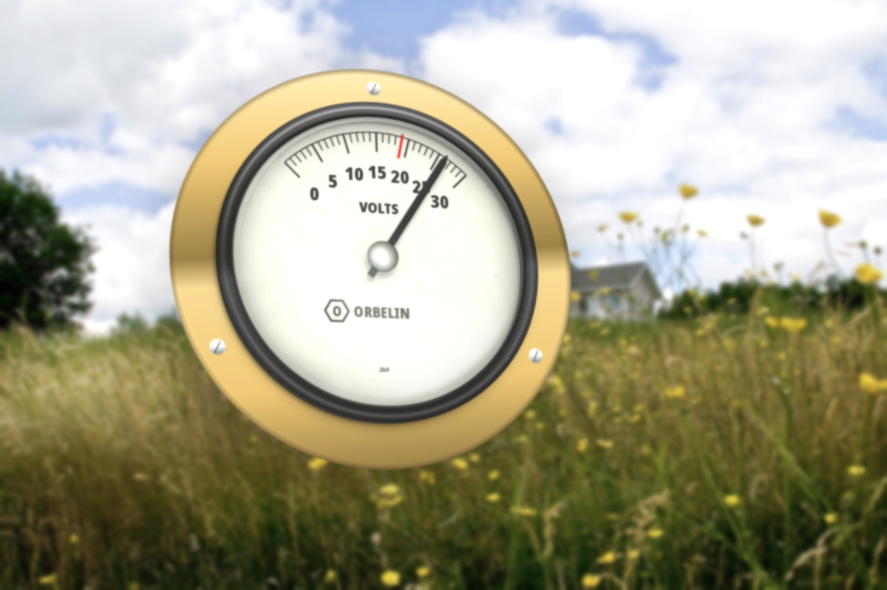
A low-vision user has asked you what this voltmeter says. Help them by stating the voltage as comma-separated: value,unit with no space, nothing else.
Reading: 26,V
